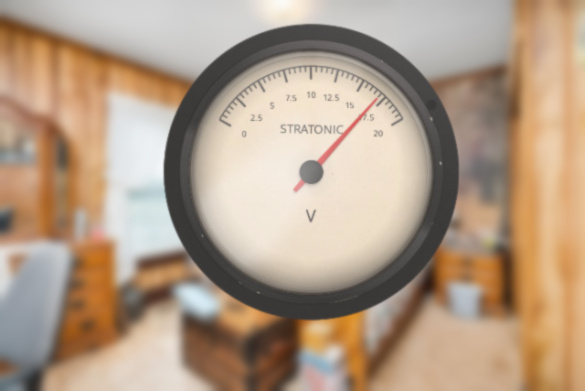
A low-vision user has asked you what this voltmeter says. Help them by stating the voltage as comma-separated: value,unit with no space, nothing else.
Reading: 17,V
